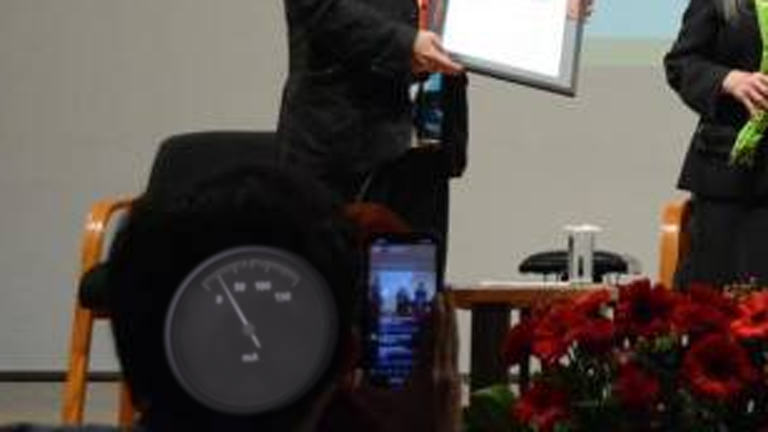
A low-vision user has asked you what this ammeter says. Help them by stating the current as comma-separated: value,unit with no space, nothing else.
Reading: 25,mA
